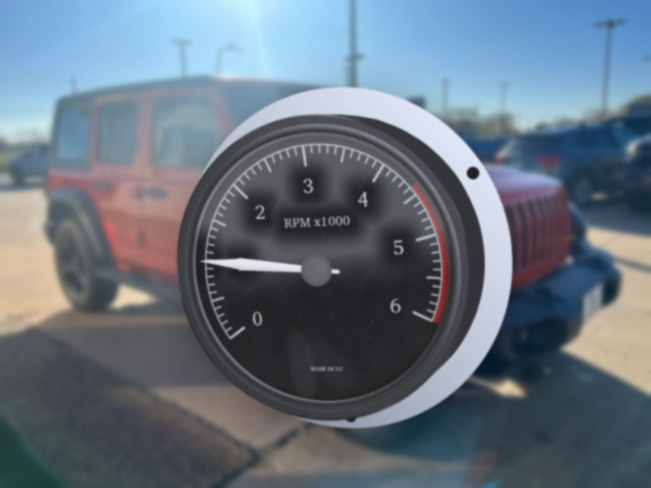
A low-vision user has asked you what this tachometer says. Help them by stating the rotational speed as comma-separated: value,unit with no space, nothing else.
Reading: 1000,rpm
